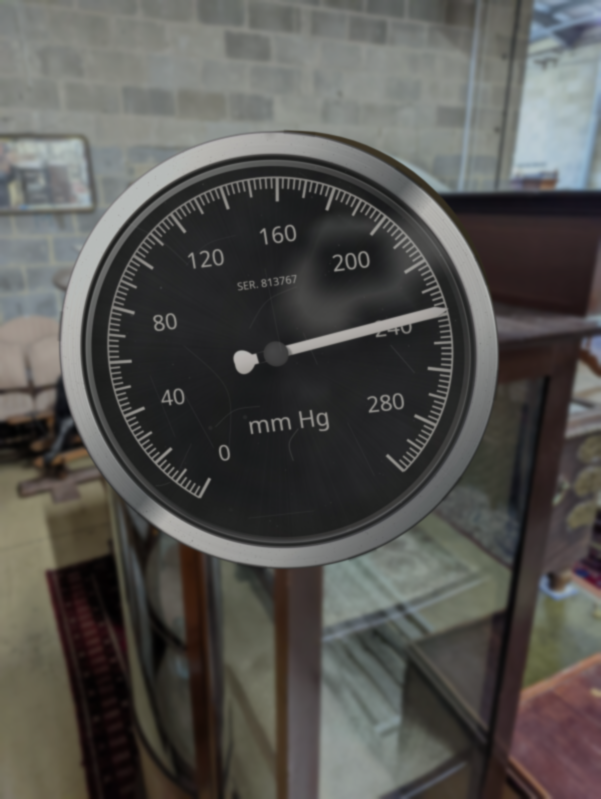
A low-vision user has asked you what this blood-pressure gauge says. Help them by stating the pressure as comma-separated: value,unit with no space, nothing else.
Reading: 238,mmHg
